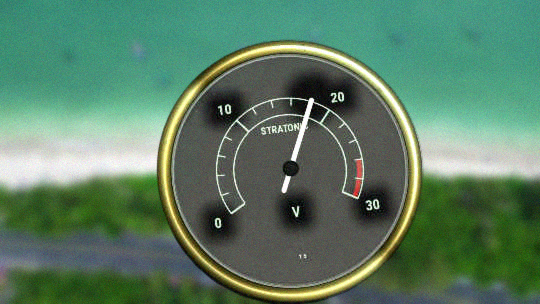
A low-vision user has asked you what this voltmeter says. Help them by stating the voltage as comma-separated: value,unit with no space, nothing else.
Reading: 18,V
